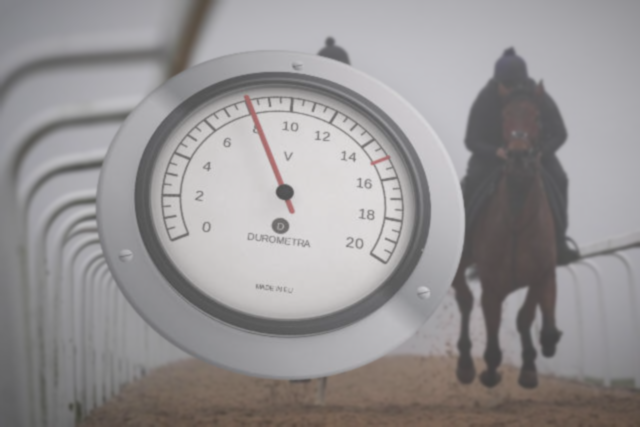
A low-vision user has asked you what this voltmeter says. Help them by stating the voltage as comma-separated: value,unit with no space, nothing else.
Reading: 8,V
